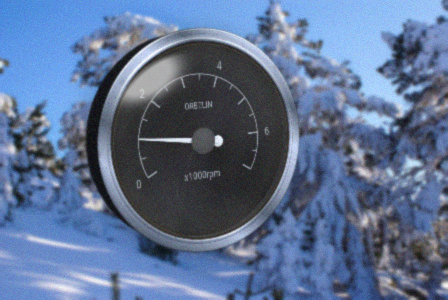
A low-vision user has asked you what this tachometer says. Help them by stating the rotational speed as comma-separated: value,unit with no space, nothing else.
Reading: 1000,rpm
